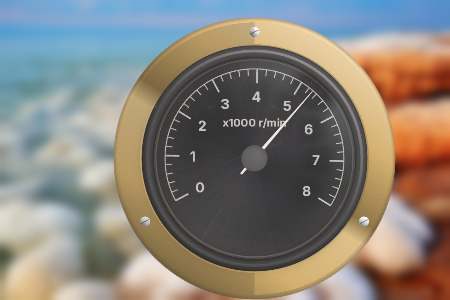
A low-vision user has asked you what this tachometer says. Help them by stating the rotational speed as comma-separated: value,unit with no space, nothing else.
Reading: 5300,rpm
